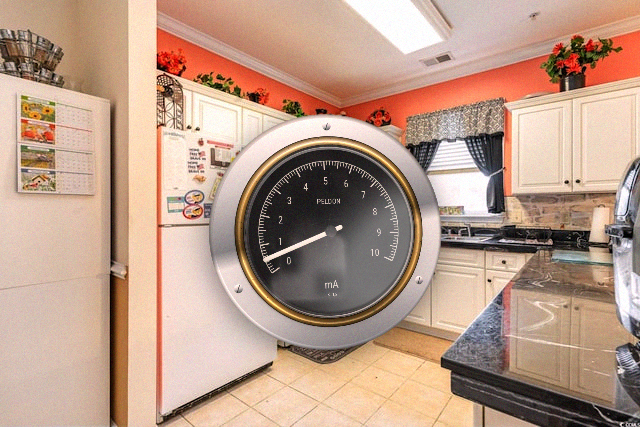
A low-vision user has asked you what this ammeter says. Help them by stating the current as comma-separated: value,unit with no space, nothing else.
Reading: 0.5,mA
